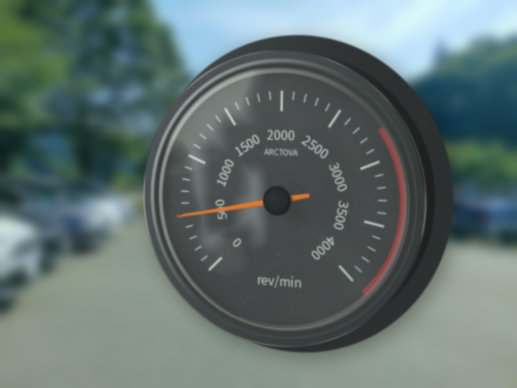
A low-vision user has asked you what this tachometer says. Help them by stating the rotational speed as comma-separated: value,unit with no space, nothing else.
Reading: 500,rpm
